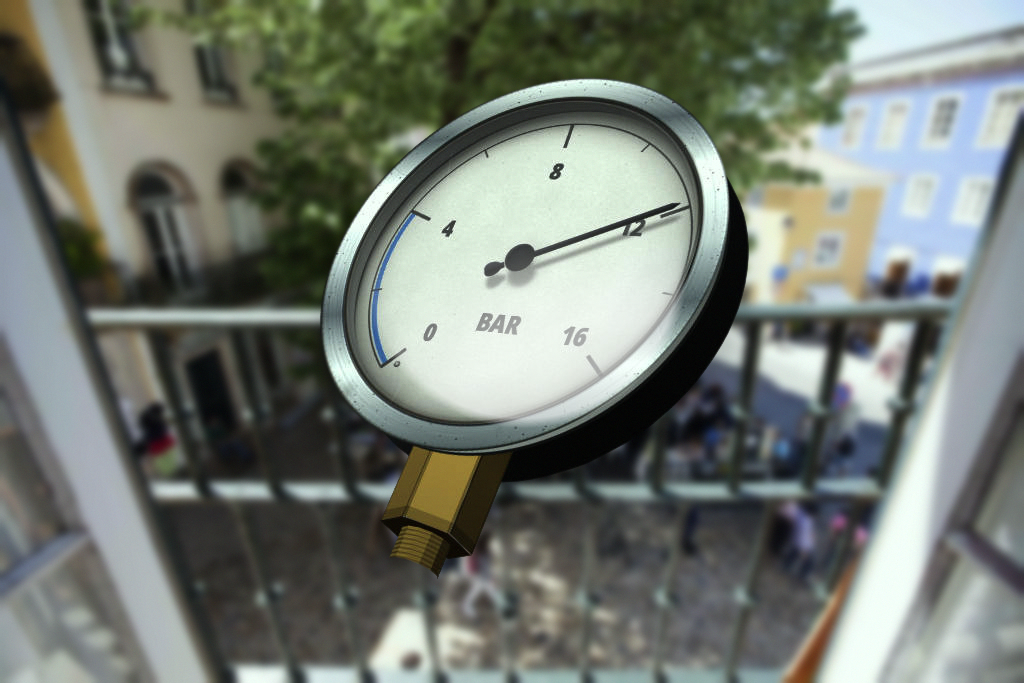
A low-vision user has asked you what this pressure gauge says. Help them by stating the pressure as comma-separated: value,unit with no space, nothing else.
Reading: 12,bar
